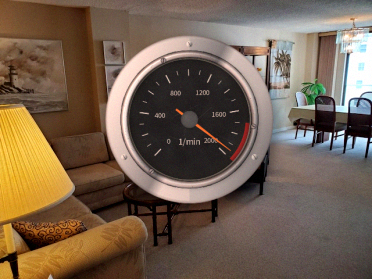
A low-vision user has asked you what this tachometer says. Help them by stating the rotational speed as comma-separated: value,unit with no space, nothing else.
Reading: 1950,rpm
